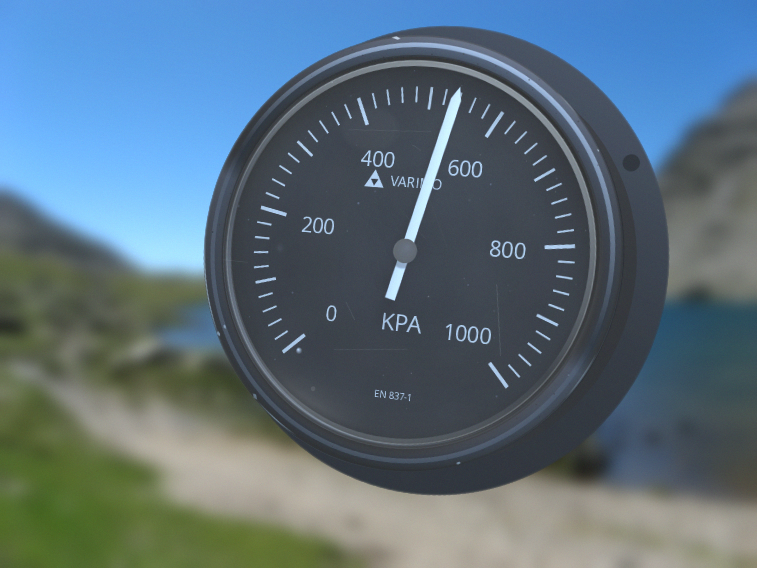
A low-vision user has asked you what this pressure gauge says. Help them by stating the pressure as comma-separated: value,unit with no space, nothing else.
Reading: 540,kPa
